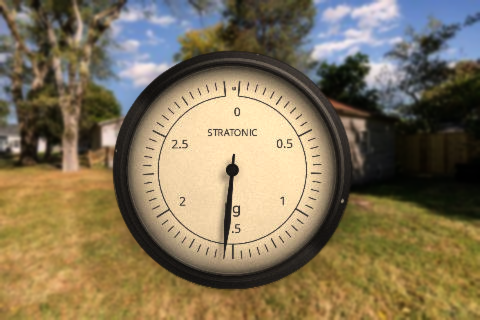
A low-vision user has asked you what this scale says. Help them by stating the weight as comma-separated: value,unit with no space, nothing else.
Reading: 1.55,kg
